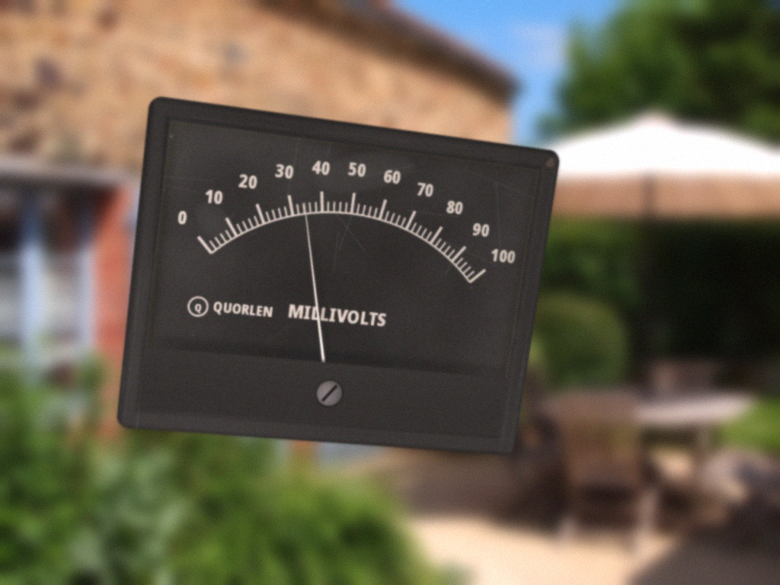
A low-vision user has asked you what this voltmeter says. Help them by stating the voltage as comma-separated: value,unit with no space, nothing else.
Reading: 34,mV
